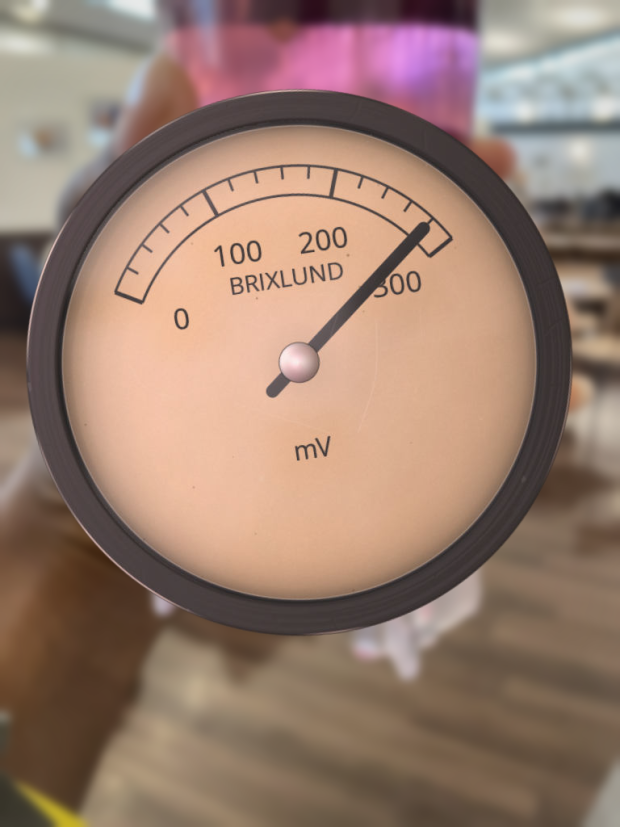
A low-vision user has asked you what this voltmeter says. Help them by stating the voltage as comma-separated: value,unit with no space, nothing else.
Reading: 280,mV
